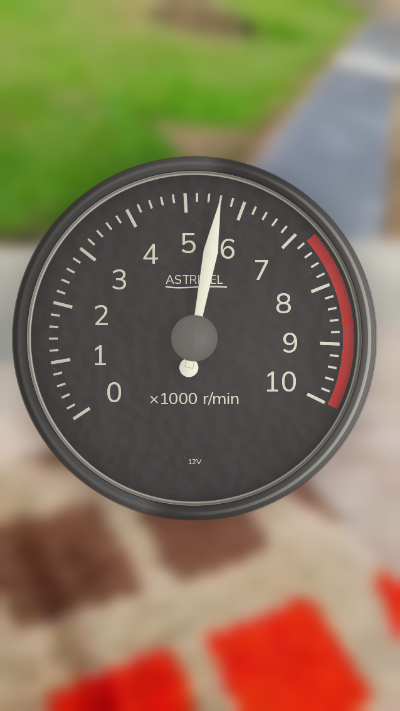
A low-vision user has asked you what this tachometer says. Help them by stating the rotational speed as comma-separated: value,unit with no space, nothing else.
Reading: 5600,rpm
